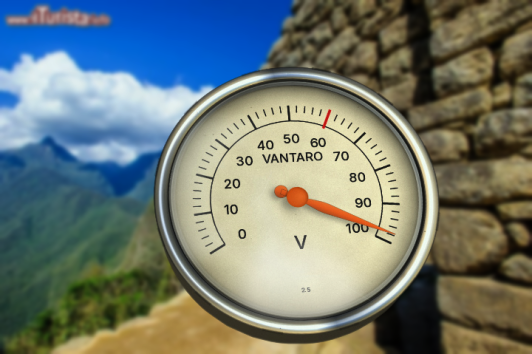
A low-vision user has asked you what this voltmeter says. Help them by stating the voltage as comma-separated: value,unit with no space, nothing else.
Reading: 98,V
